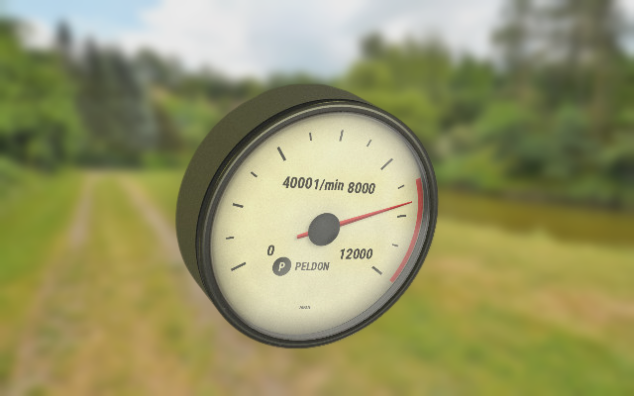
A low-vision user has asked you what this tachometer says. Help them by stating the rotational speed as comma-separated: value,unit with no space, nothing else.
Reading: 9500,rpm
